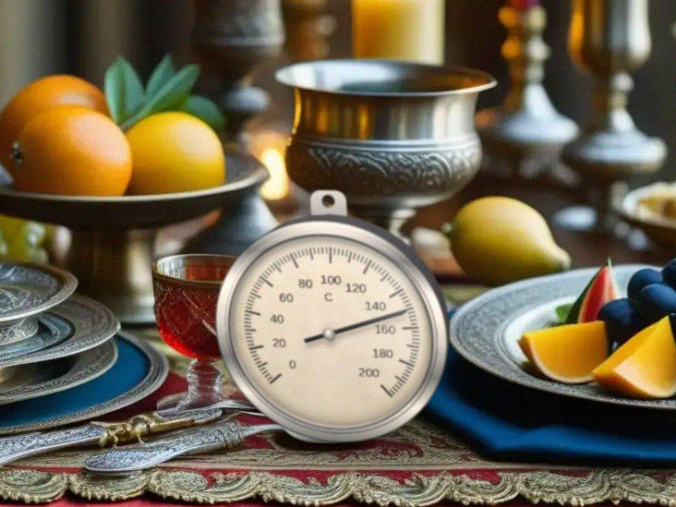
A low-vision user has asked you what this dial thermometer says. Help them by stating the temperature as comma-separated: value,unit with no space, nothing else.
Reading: 150,°C
